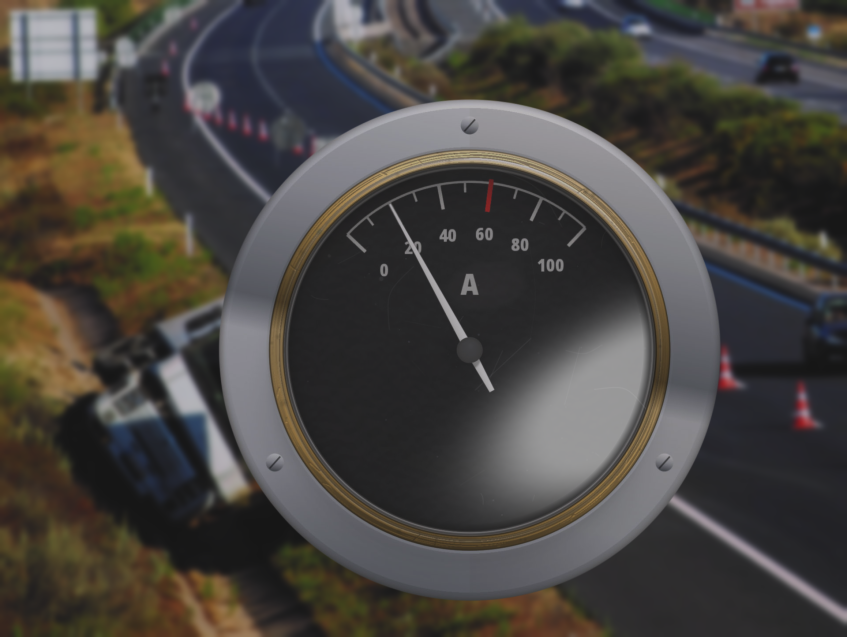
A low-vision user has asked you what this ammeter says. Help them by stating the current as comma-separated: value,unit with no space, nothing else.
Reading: 20,A
